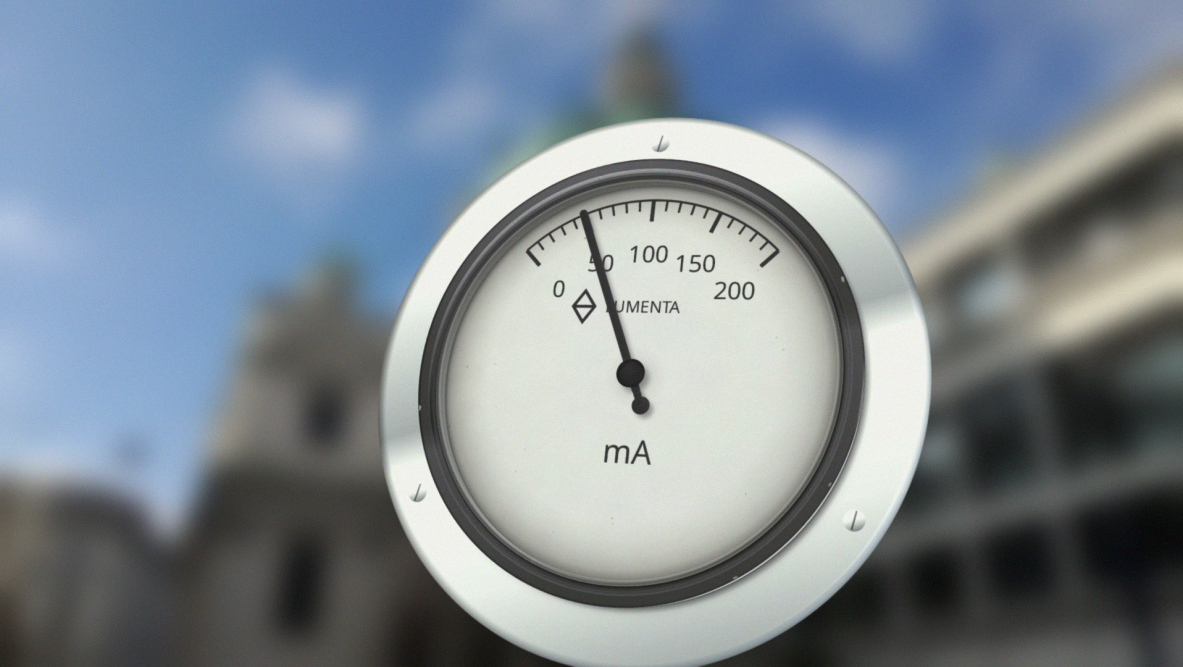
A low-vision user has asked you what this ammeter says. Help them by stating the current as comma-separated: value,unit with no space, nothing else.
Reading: 50,mA
